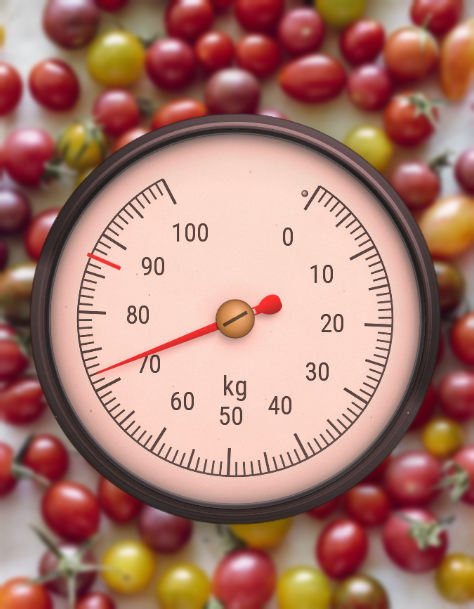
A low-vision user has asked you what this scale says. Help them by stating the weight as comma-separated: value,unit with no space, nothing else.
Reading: 72,kg
